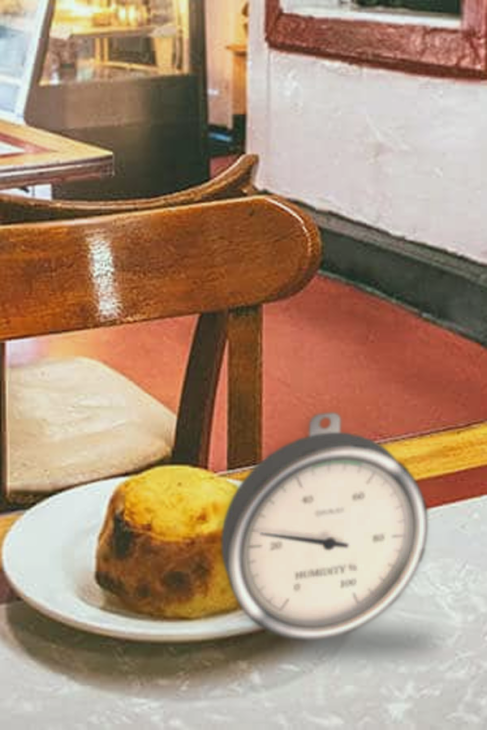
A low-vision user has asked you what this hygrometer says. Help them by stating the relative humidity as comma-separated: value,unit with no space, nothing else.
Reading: 24,%
